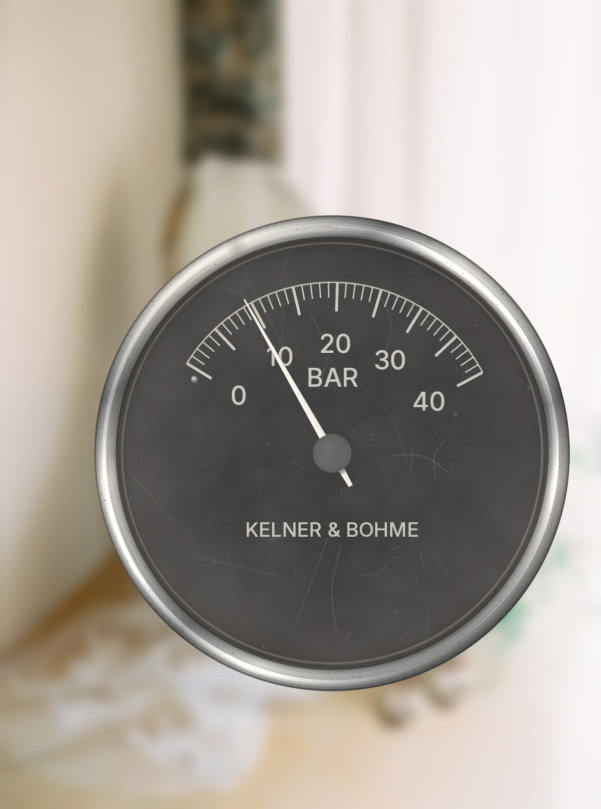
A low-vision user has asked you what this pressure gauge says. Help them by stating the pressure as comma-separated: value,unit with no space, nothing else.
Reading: 9.5,bar
